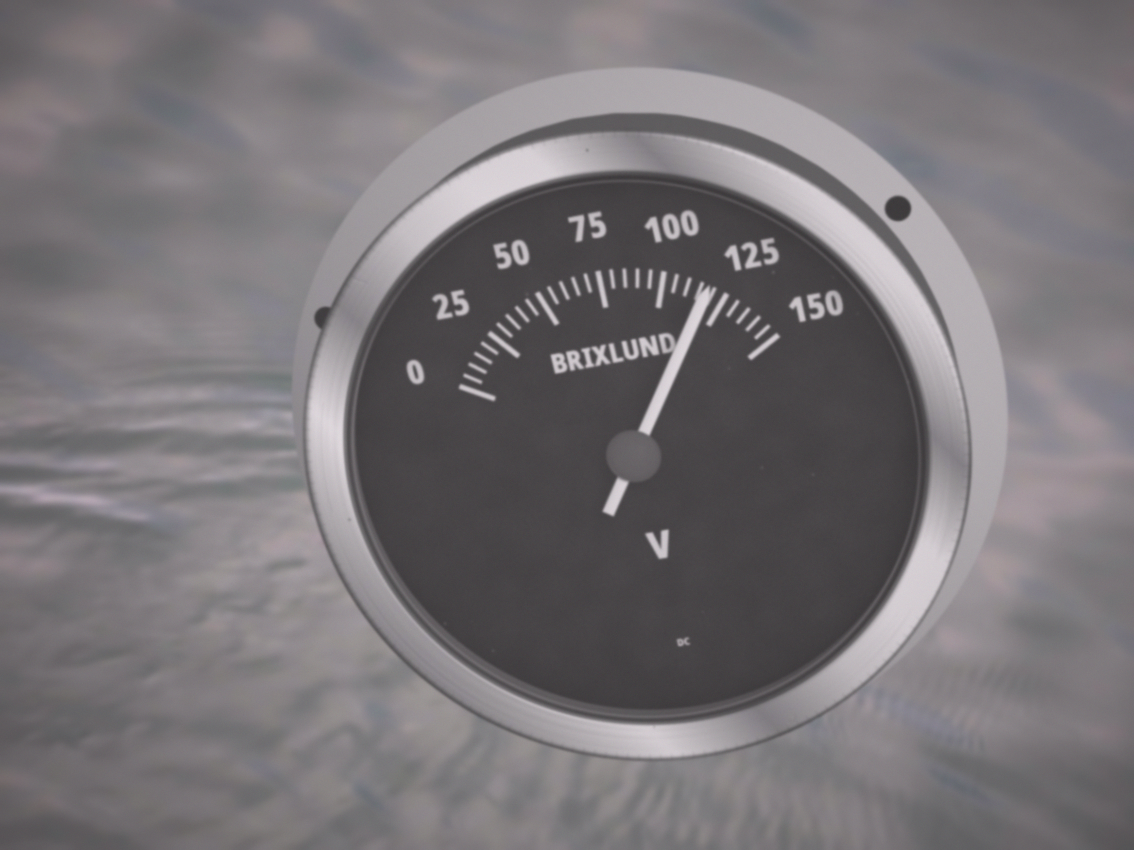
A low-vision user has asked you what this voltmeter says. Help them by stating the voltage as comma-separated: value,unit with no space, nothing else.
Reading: 117.5,V
